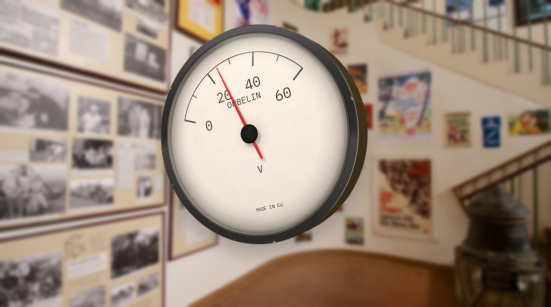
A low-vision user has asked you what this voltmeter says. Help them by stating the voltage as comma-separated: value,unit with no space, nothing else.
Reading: 25,V
